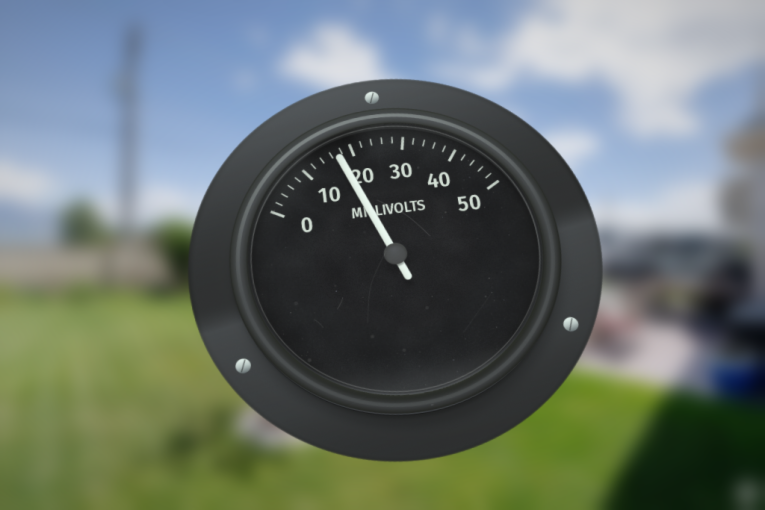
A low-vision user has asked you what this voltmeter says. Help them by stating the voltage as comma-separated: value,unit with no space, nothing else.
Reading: 17,mV
